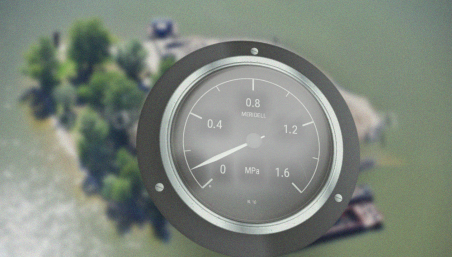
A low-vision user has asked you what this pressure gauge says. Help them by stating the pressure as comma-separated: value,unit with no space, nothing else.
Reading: 0.1,MPa
